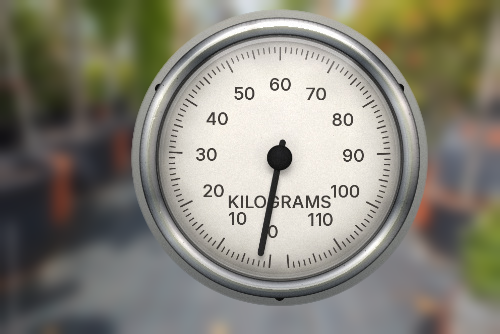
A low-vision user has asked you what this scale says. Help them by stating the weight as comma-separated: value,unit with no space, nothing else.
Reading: 2,kg
